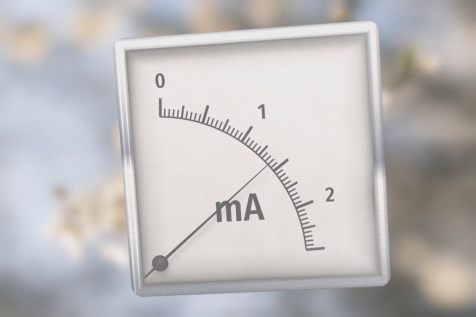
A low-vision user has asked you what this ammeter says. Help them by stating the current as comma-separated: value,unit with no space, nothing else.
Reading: 1.4,mA
